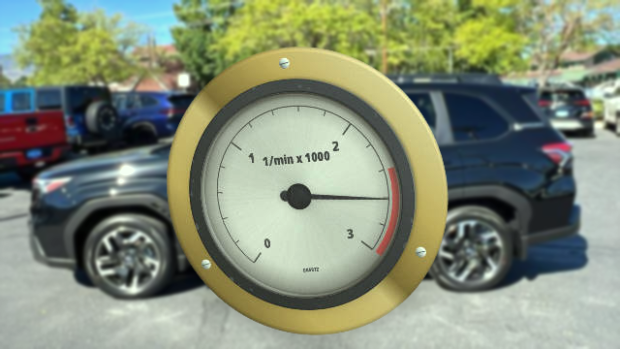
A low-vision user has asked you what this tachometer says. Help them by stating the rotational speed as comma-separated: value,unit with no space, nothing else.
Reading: 2600,rpm
